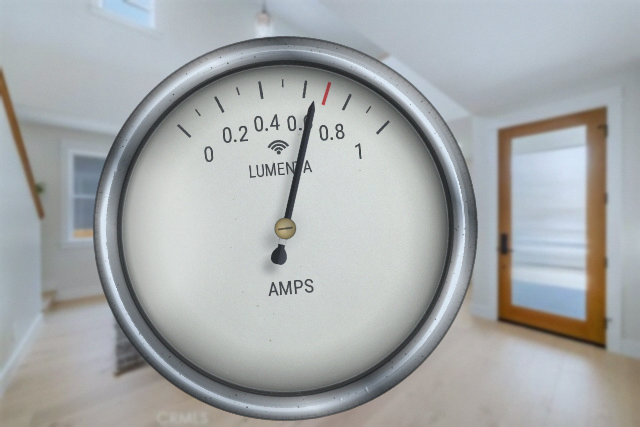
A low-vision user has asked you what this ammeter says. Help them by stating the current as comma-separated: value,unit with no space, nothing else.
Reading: 0.65,A
